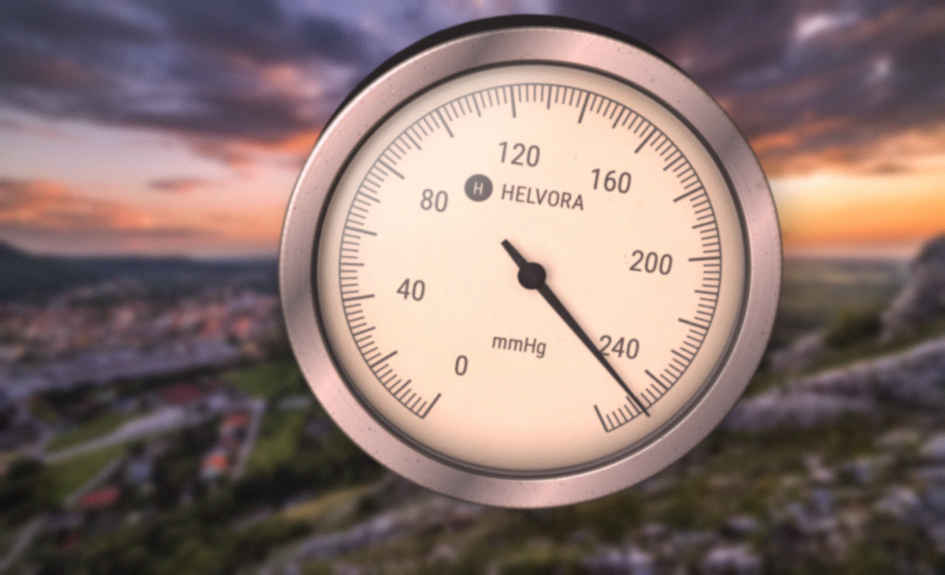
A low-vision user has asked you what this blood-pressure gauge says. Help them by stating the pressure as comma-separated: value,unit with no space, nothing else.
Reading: 248,mmHg
